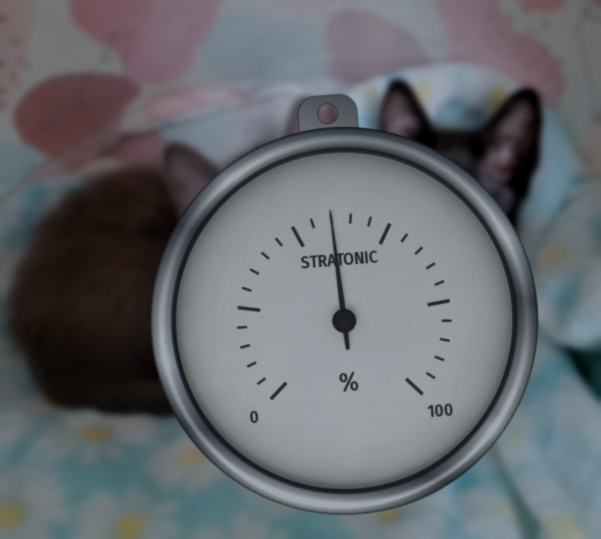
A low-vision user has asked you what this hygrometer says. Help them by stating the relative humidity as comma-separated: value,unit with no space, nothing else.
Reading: 48,%
